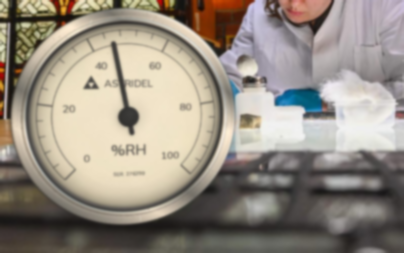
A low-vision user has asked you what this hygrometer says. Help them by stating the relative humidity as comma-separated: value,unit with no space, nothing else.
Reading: 46,%
